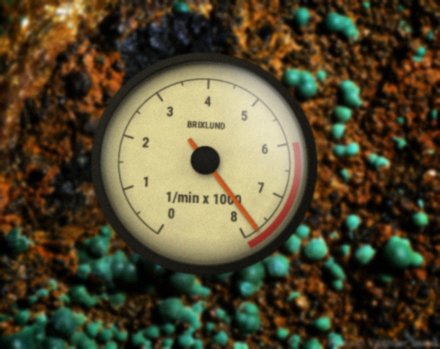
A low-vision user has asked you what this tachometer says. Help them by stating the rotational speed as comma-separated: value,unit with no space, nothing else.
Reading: 7750,rpm
